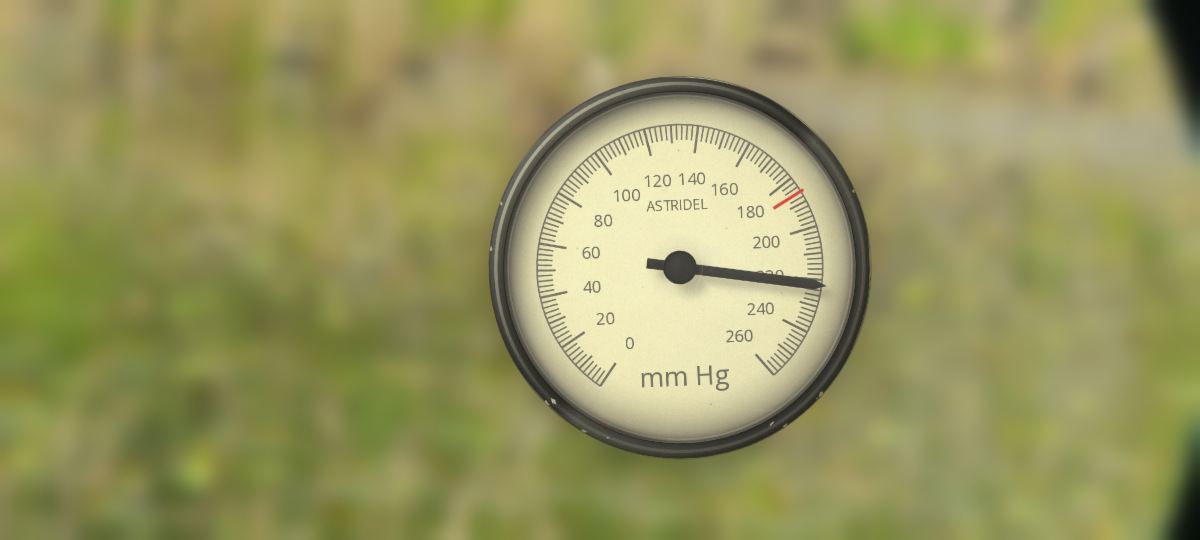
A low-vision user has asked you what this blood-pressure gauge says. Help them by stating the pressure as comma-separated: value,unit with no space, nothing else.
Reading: 222,mmHg
